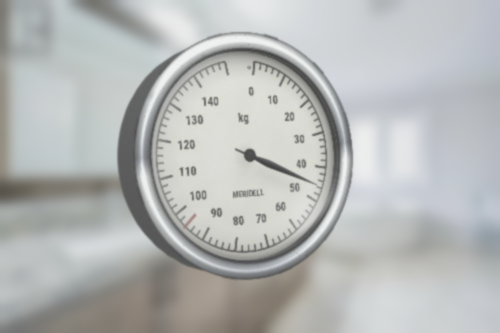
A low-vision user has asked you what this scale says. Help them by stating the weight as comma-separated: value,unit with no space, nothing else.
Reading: 46,kg
